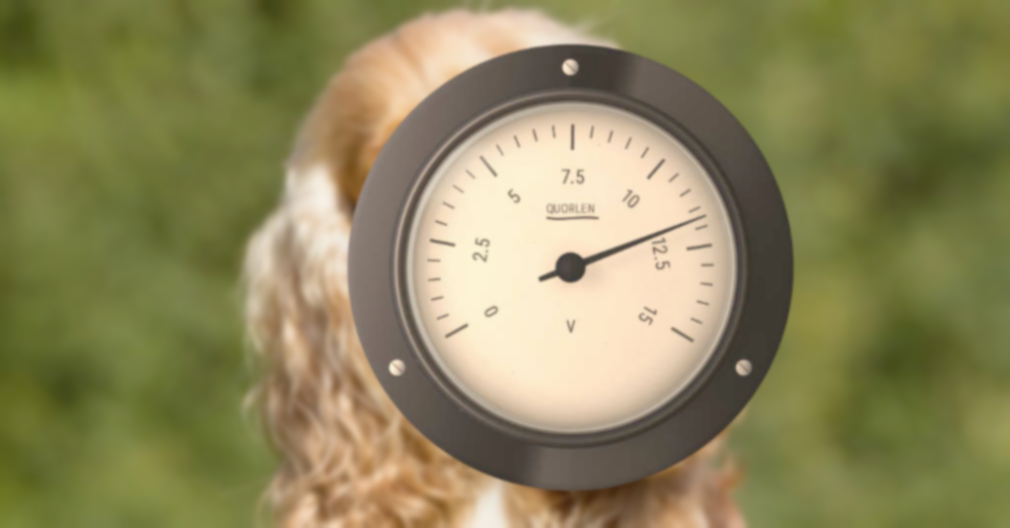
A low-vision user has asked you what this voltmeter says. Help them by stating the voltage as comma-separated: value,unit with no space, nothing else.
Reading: 11.75,V
